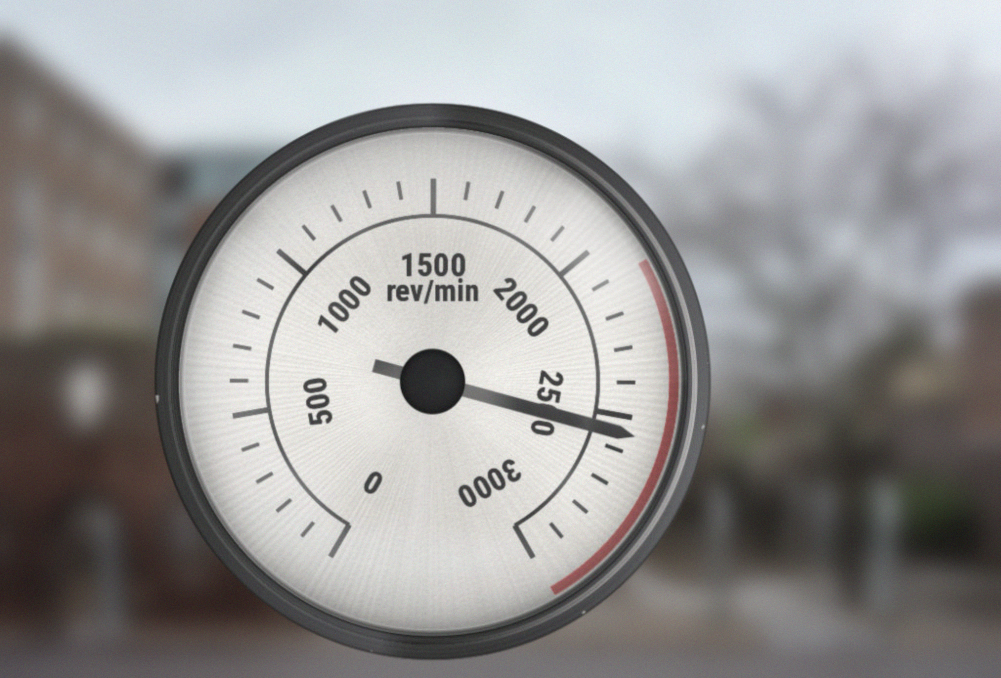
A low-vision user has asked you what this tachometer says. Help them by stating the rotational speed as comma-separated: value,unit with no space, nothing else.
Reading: 2550,rpm
